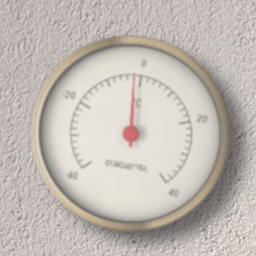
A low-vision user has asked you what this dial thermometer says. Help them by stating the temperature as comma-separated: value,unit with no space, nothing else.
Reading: -2,°C
